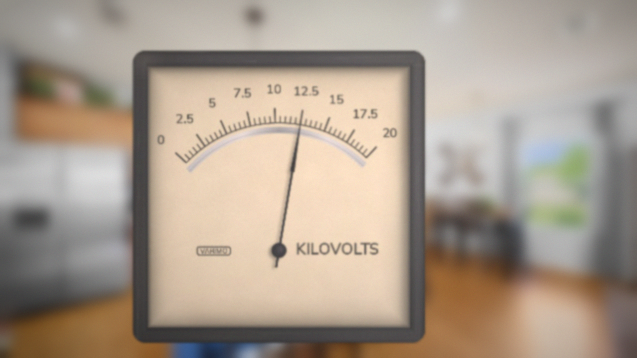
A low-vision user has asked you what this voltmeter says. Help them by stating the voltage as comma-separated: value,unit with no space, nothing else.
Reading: 12.5,kV
